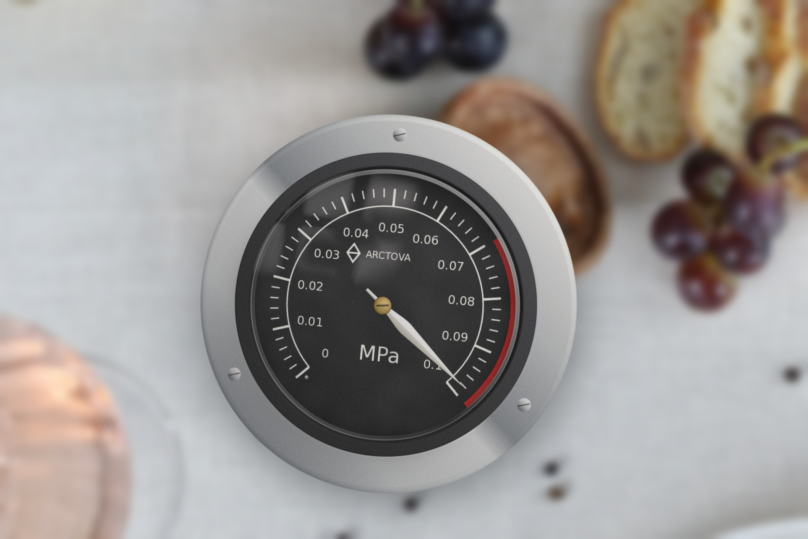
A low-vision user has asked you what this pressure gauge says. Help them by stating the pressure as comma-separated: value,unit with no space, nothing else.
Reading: 0.098,MPa
